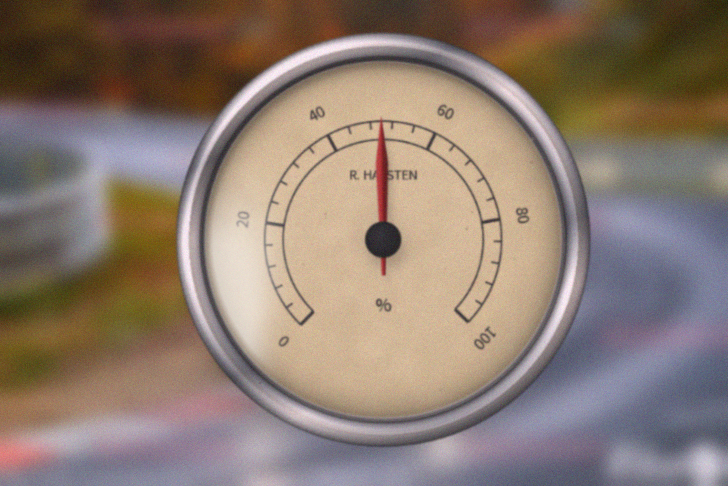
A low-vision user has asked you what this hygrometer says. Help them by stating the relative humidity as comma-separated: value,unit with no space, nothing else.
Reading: 50,%
